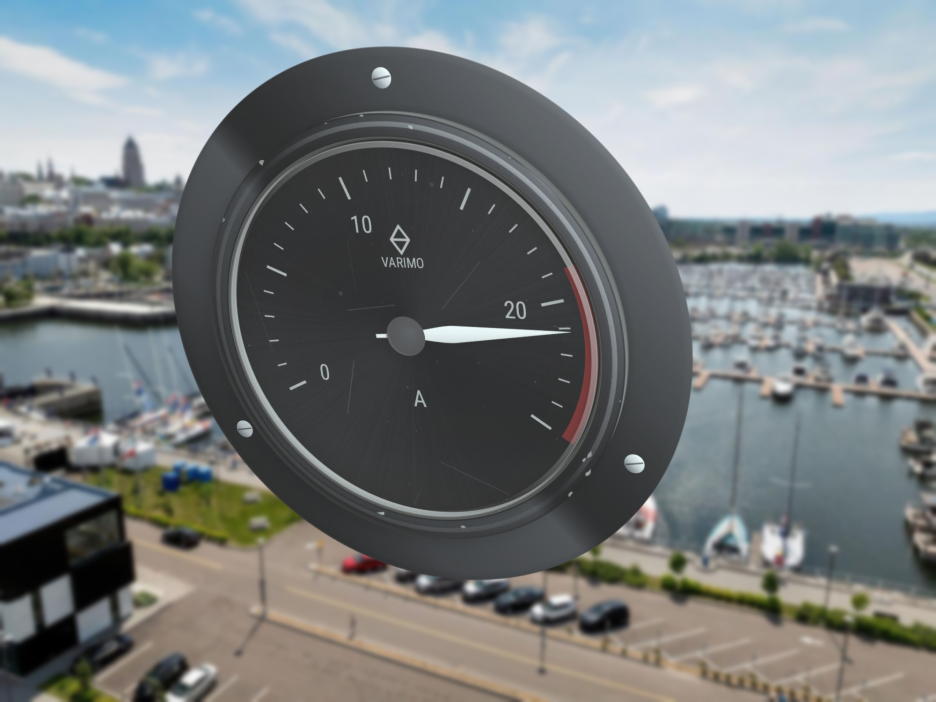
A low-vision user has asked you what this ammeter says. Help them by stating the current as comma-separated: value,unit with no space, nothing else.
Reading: 21,A
